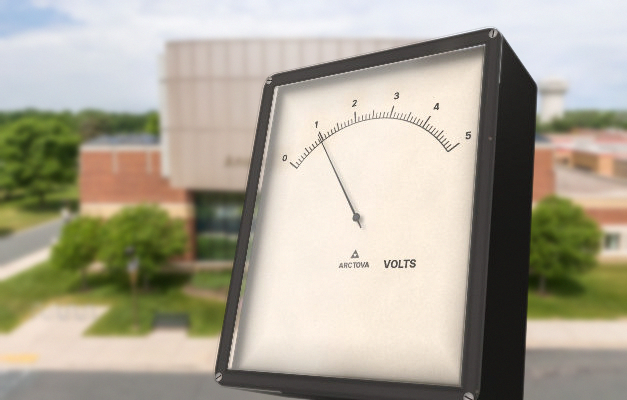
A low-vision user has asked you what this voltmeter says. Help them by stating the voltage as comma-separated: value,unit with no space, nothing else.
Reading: 1,V
